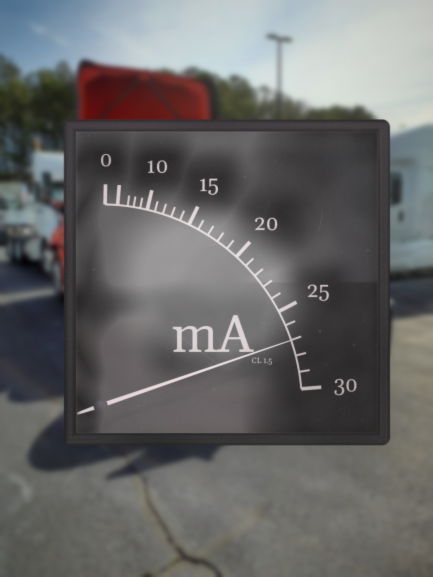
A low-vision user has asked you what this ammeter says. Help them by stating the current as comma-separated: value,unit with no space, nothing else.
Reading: 27,mA
